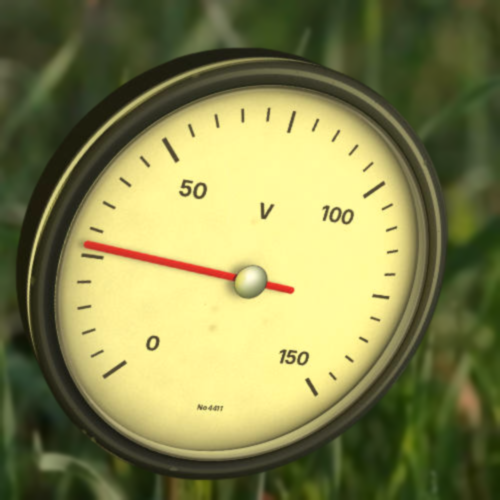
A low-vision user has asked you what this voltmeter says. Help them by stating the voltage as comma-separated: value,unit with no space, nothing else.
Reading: 27.5,V
